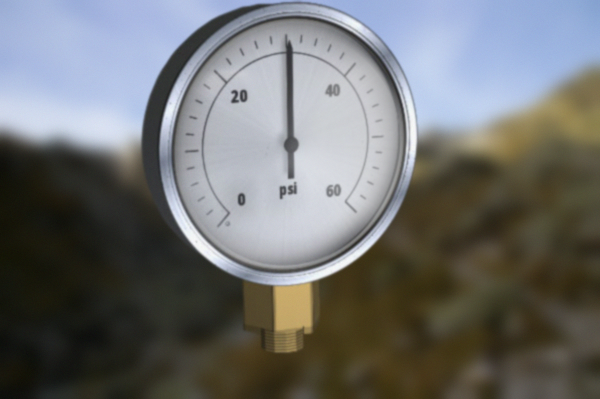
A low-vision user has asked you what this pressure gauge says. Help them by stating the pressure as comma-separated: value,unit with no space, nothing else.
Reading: 30,psi
